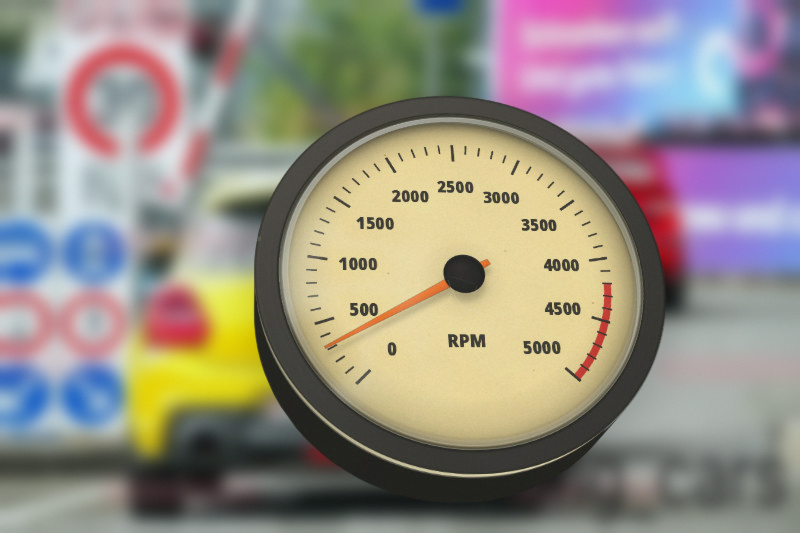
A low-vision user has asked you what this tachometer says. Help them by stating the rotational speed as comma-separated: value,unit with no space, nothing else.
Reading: 300,rpm
